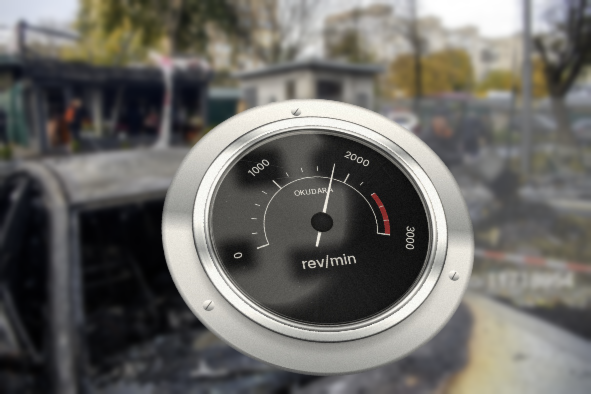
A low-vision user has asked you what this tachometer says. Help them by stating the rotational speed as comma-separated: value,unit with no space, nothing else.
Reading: 1800,rpm
